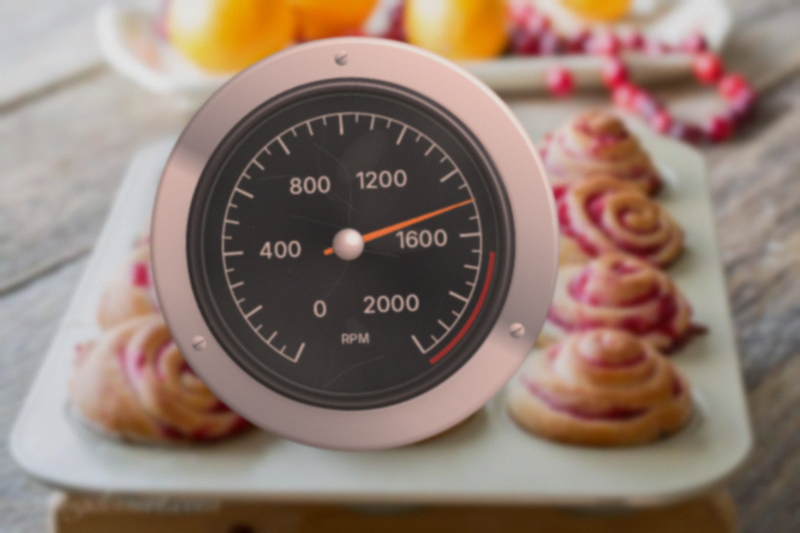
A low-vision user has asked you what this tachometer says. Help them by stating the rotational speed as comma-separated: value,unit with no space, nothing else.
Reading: 1500,rpm
